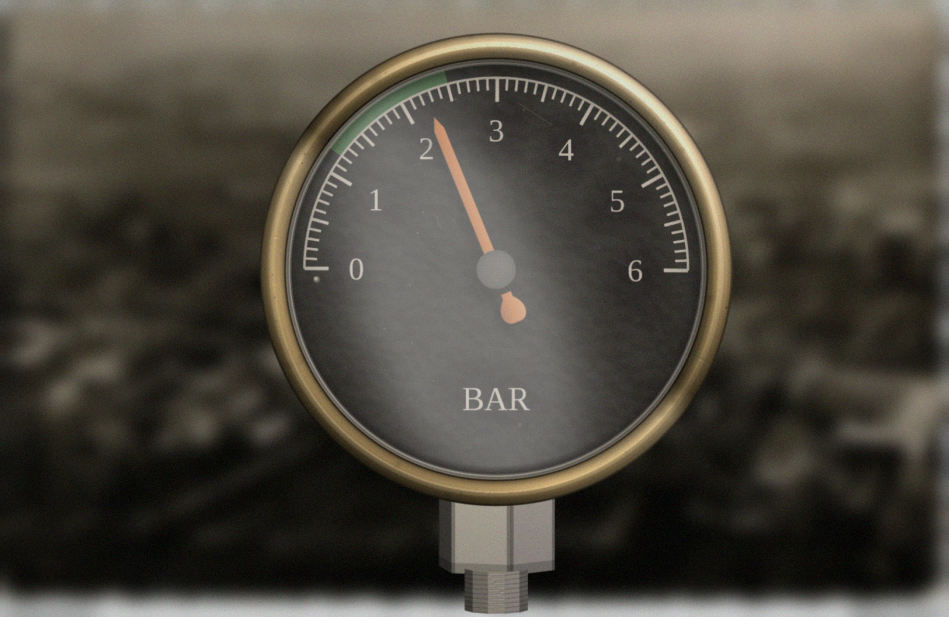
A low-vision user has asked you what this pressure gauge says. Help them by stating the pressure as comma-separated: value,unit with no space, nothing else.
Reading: 2.25,bar
